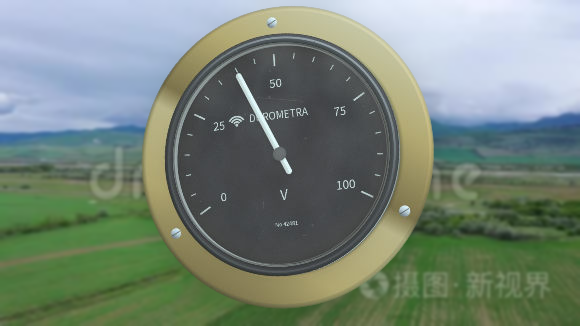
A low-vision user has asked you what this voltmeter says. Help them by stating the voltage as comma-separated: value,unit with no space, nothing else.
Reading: 40,V
